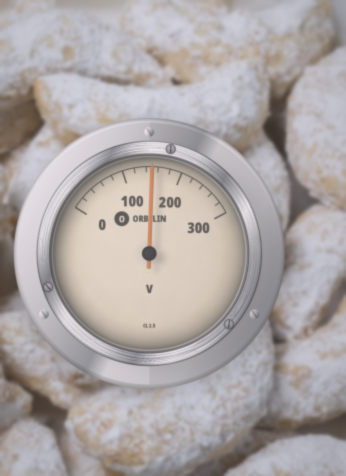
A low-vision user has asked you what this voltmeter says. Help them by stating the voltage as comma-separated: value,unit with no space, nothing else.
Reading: 150,V
